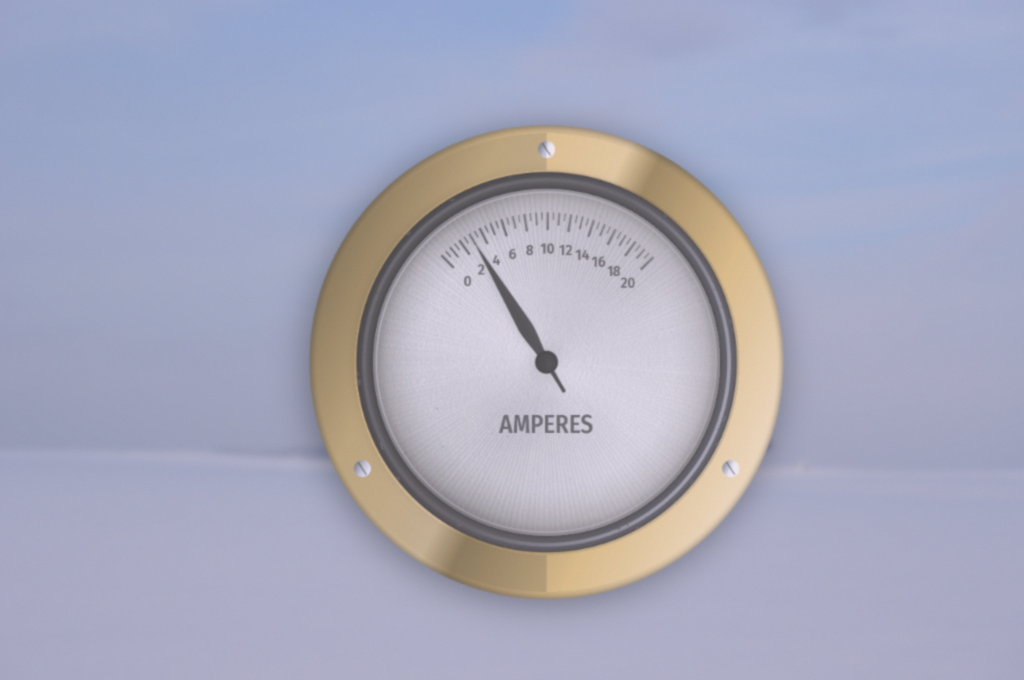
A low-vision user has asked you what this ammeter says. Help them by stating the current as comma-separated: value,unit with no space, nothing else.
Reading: 3,A
